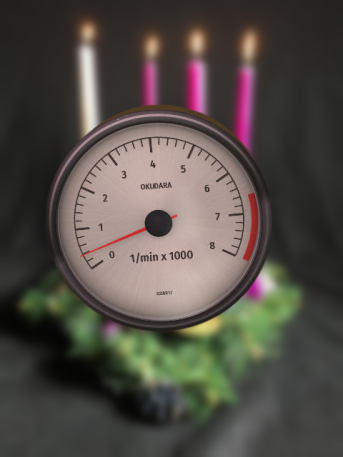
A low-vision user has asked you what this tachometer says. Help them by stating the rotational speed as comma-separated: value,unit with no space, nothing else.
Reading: 400,rpm
